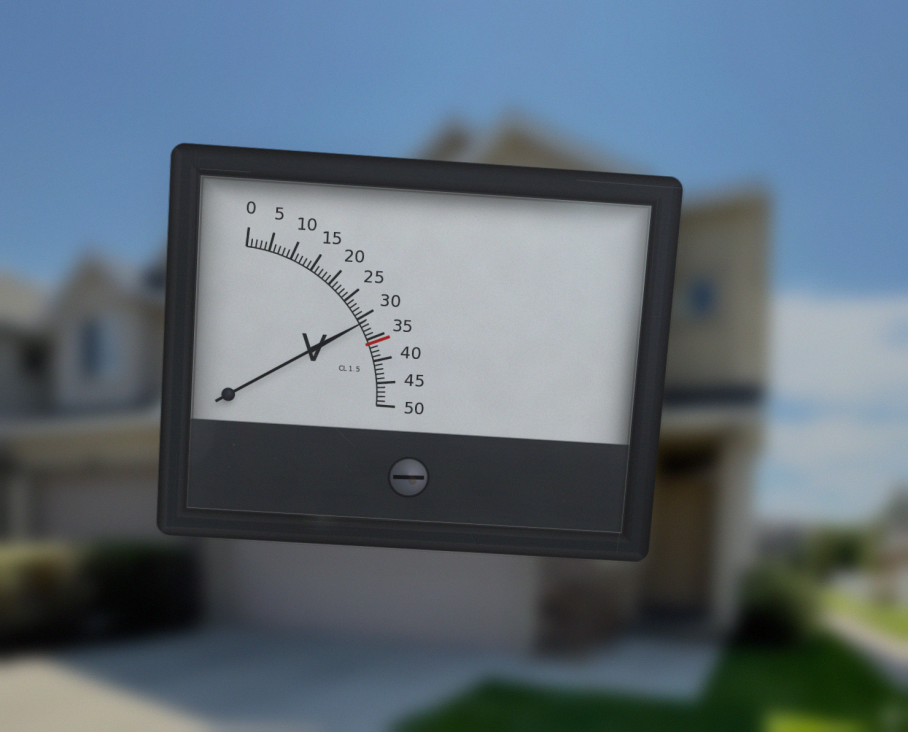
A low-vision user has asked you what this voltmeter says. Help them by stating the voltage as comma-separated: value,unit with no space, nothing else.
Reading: 31,V
